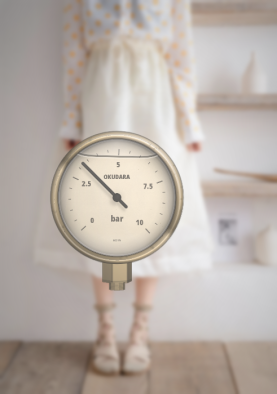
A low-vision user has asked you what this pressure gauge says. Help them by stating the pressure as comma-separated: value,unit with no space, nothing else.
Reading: 3.25,bar
